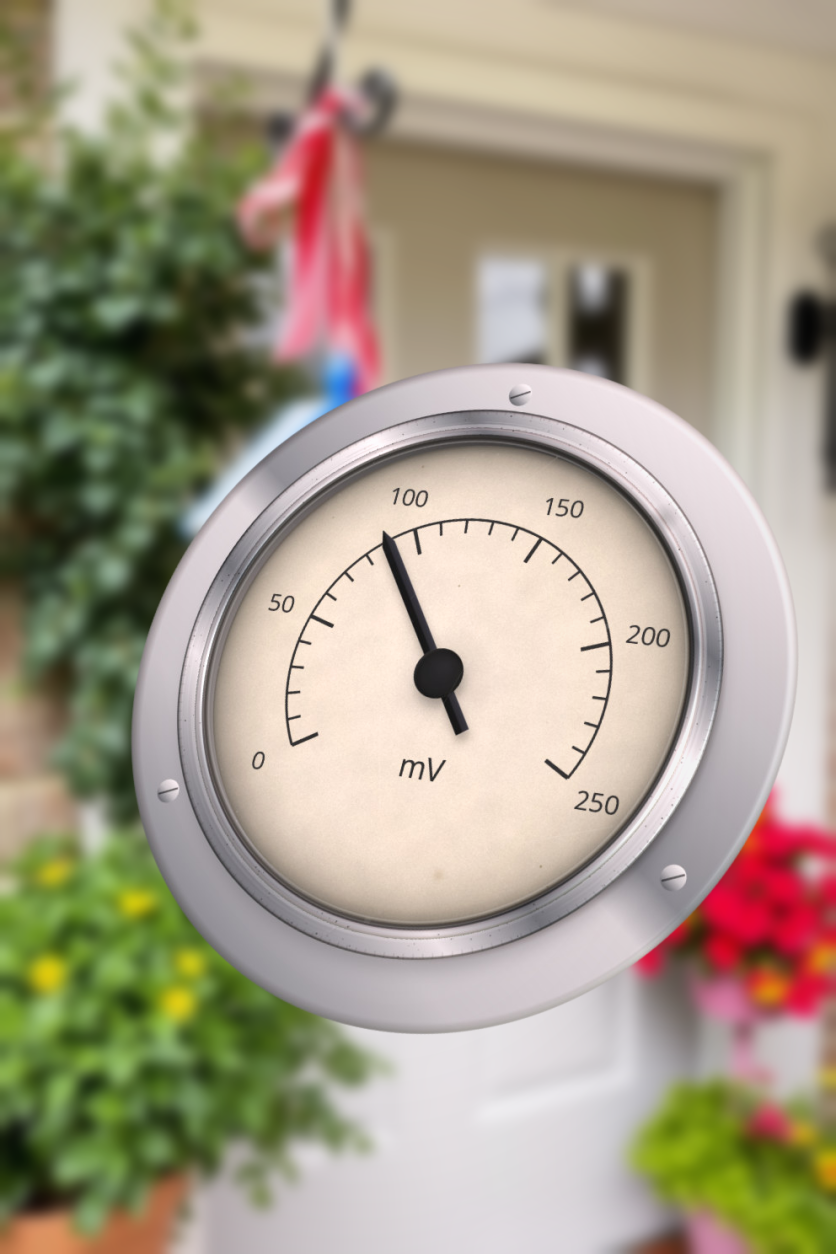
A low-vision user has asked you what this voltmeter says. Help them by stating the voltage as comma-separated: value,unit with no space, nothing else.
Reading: 90,mV
